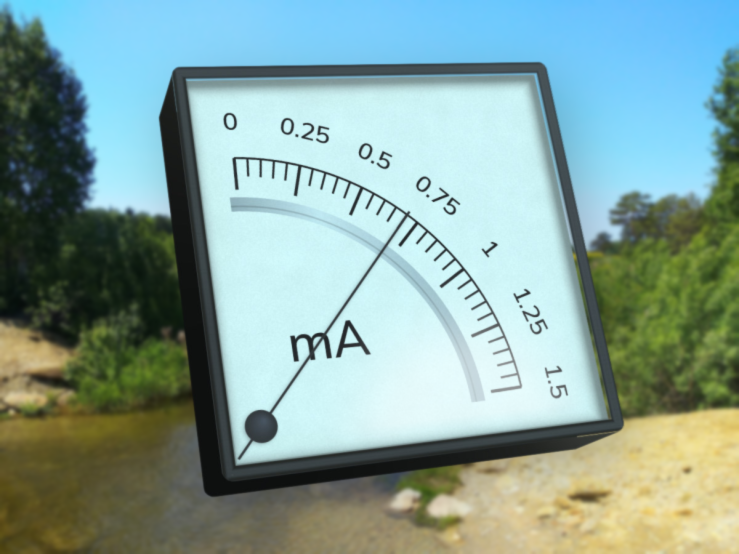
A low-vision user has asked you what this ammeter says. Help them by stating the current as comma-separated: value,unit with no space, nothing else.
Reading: 0.7,mA
